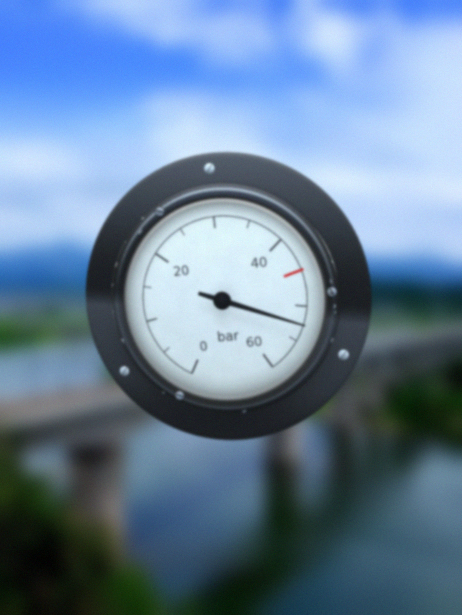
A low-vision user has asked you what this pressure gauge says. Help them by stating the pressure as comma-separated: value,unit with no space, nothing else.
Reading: 52.5,bar
